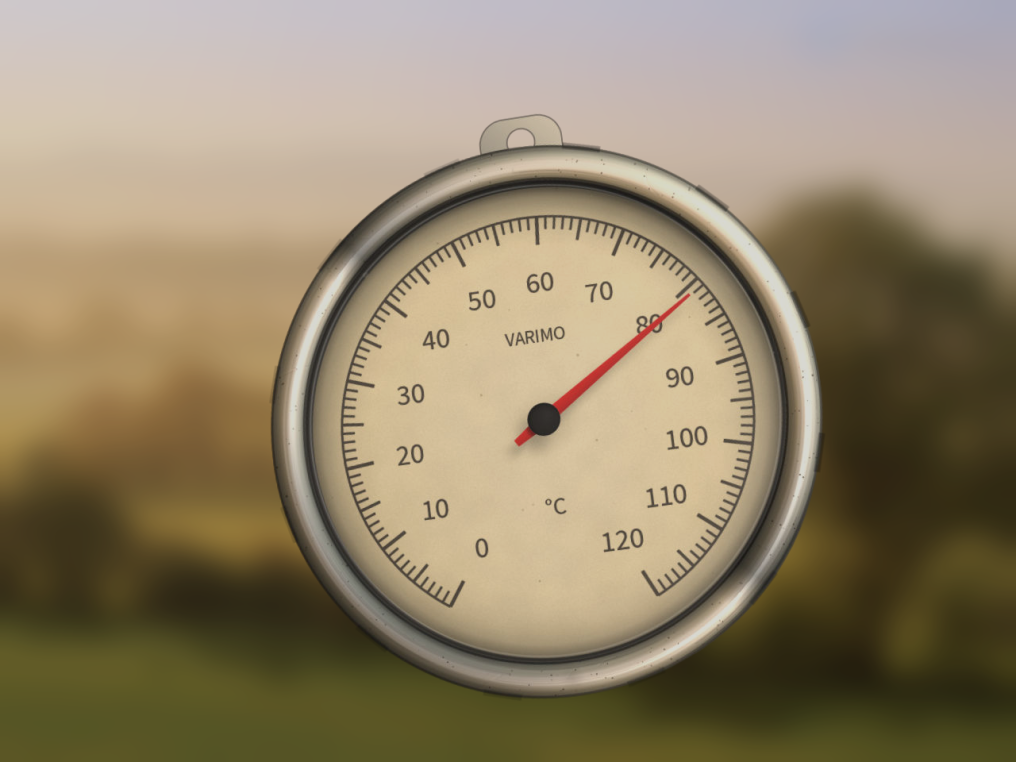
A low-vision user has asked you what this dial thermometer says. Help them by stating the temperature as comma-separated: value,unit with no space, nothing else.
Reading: 81,°C
